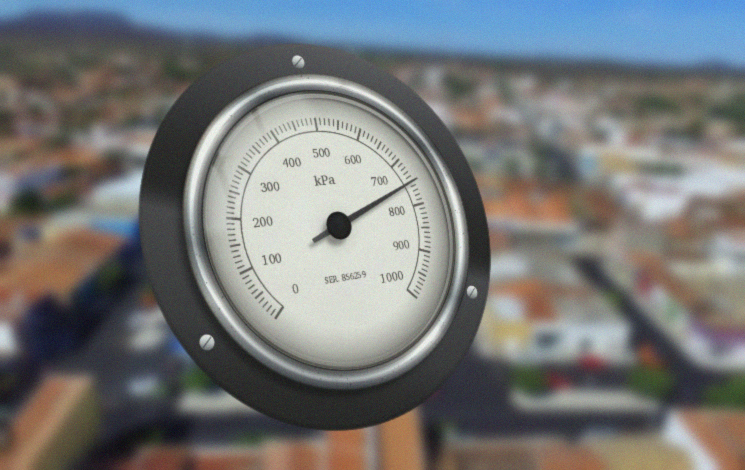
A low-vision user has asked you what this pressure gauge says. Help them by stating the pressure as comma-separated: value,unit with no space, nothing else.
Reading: 750,kPa
